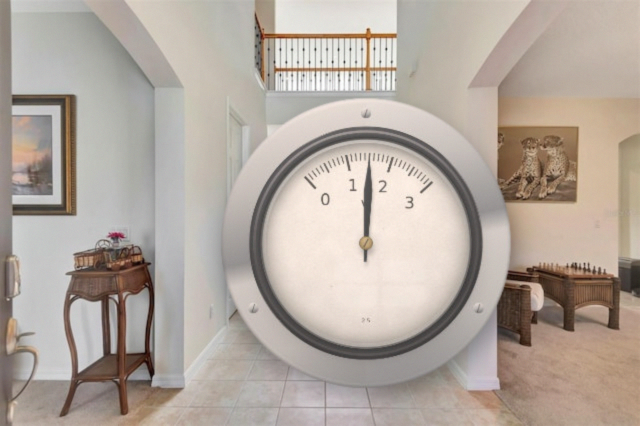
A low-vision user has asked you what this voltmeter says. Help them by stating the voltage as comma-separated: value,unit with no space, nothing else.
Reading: 1.5,V
